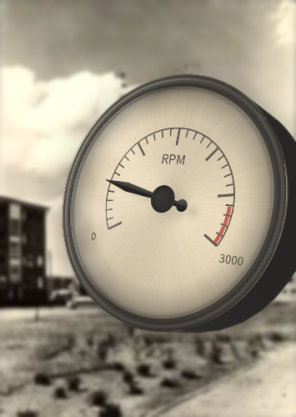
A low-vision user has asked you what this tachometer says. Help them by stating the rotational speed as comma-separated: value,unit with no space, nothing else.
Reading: 500,rpm
